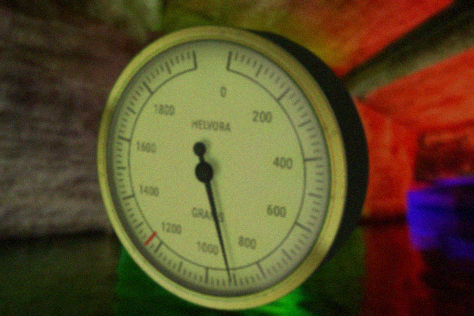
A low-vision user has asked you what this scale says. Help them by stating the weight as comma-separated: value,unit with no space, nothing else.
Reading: 900,g
